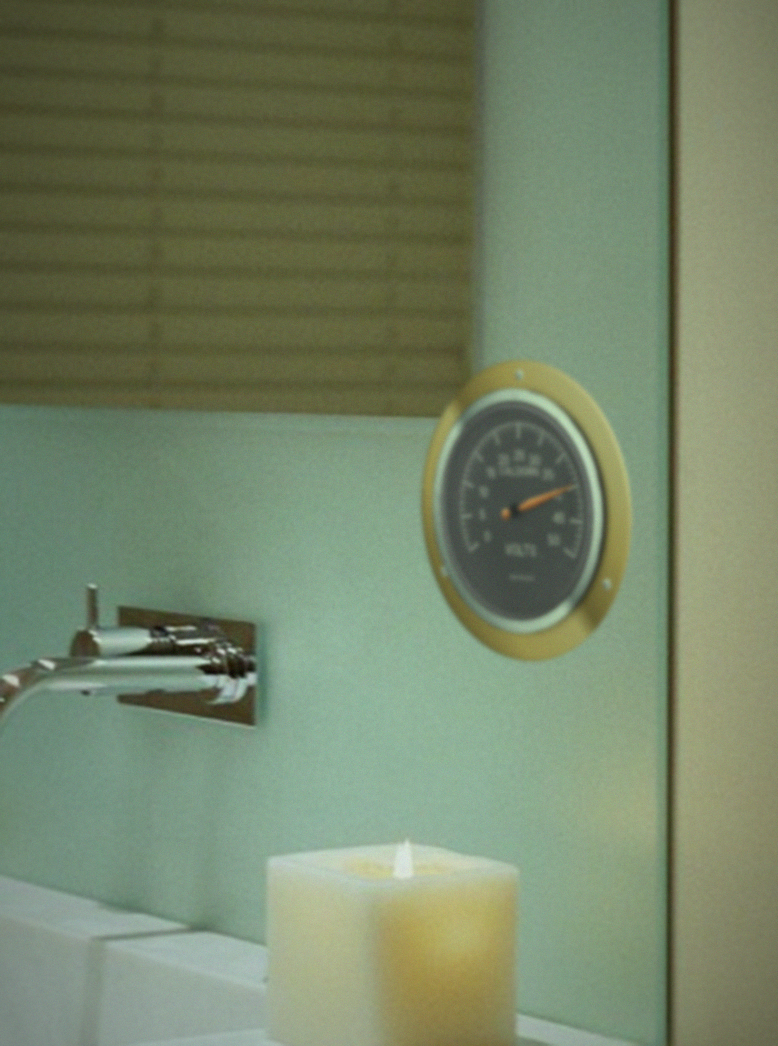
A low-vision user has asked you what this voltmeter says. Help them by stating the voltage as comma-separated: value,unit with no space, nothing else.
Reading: 40,V
